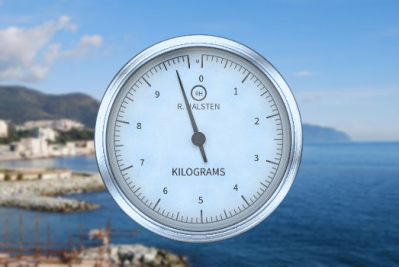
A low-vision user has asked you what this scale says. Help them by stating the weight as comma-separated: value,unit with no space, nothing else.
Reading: 9.7,kg
